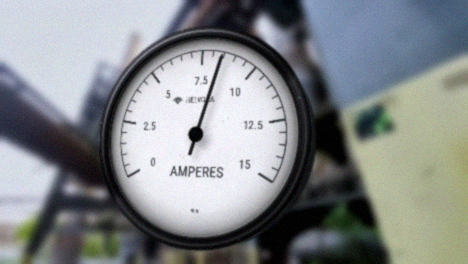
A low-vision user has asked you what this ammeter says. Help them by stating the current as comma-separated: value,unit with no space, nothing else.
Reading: 8.5,A
